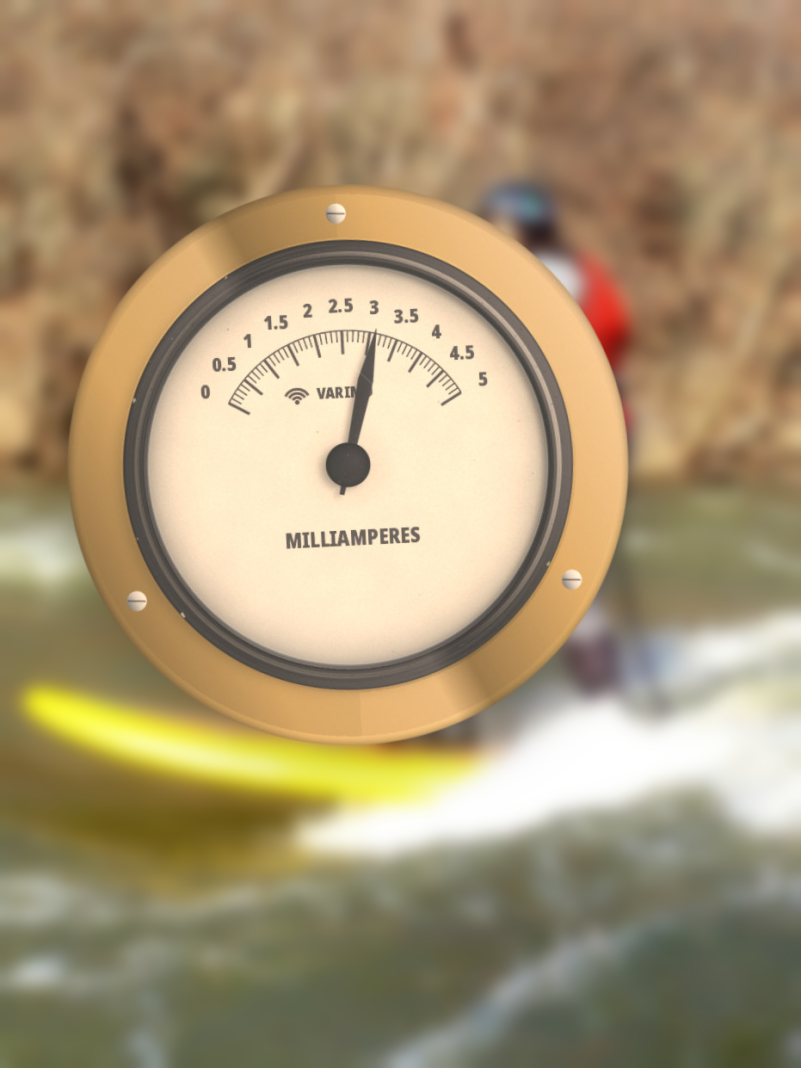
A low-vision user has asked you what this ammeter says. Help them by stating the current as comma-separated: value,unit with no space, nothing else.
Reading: 3.1,mA
